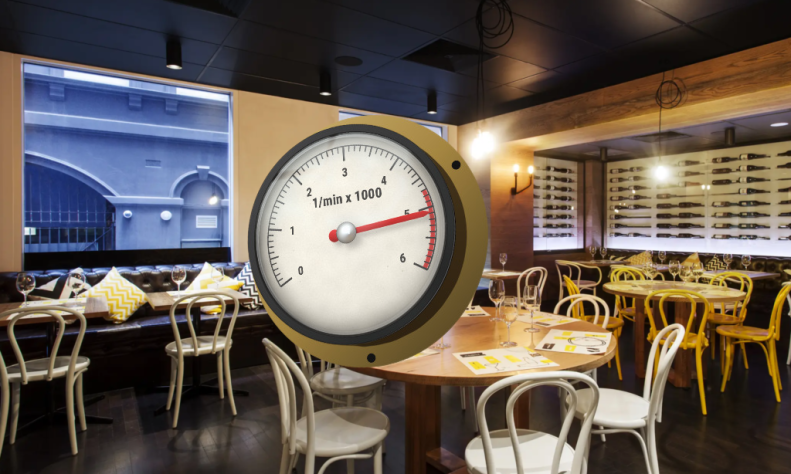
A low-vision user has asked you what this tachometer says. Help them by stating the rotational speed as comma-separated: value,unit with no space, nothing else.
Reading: 5100,rpm
